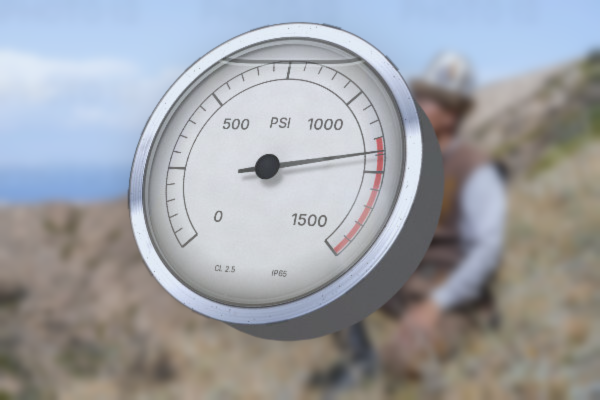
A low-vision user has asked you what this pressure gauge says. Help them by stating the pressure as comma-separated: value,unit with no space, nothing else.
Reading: 1200,psi
